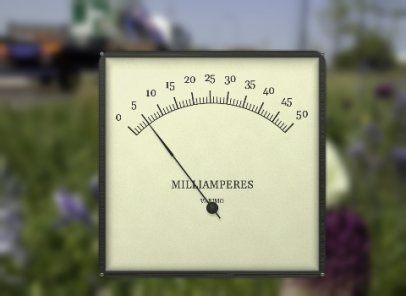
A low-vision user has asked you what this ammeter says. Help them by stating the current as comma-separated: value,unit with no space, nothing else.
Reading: 5,mA
